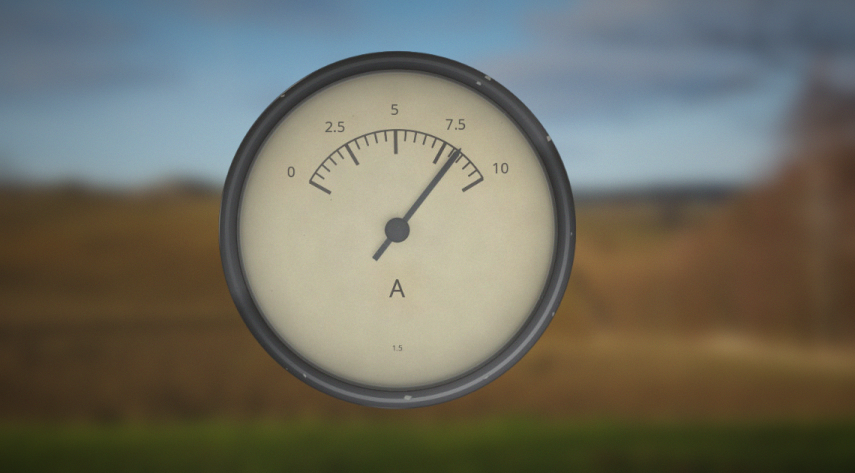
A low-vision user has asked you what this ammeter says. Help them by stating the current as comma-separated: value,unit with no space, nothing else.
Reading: 8.25,A
